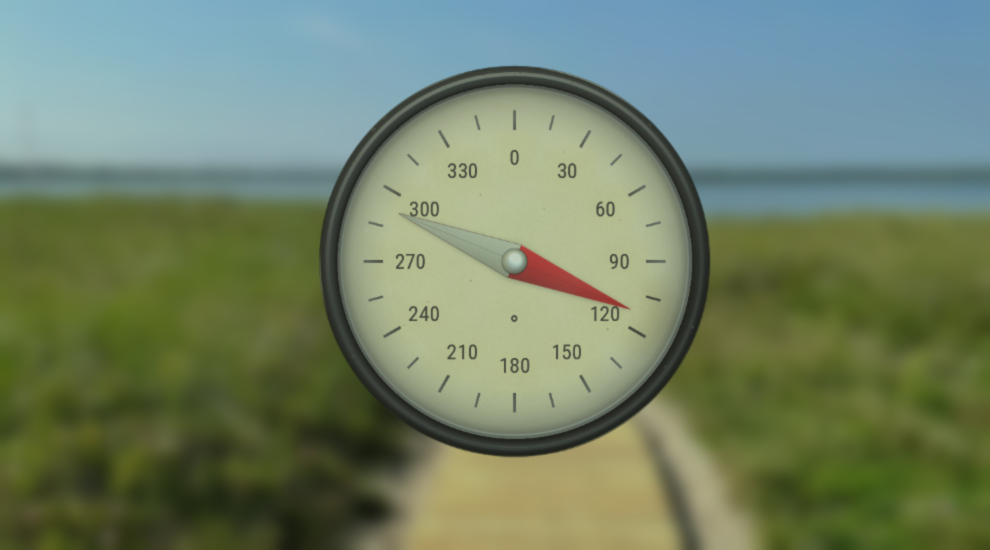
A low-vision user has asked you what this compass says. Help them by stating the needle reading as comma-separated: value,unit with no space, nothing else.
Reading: 112.5,°
